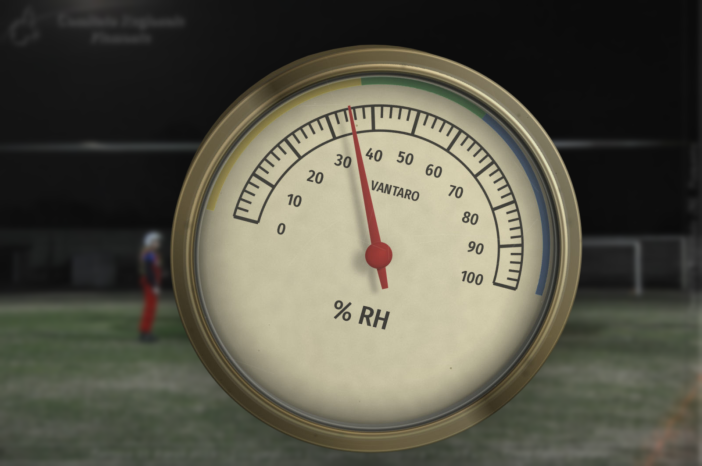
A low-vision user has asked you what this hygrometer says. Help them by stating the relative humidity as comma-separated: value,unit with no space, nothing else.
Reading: 35,%
